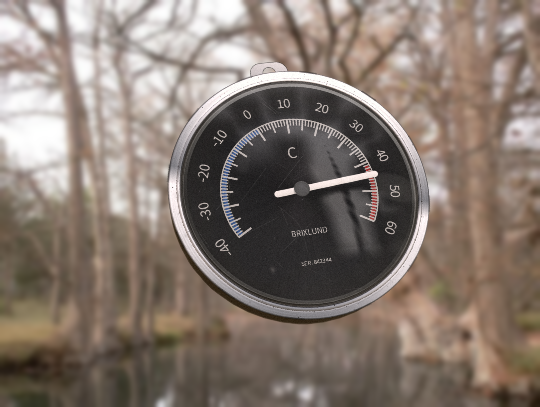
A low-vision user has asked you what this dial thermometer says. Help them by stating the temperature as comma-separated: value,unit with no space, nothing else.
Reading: 45,°C
